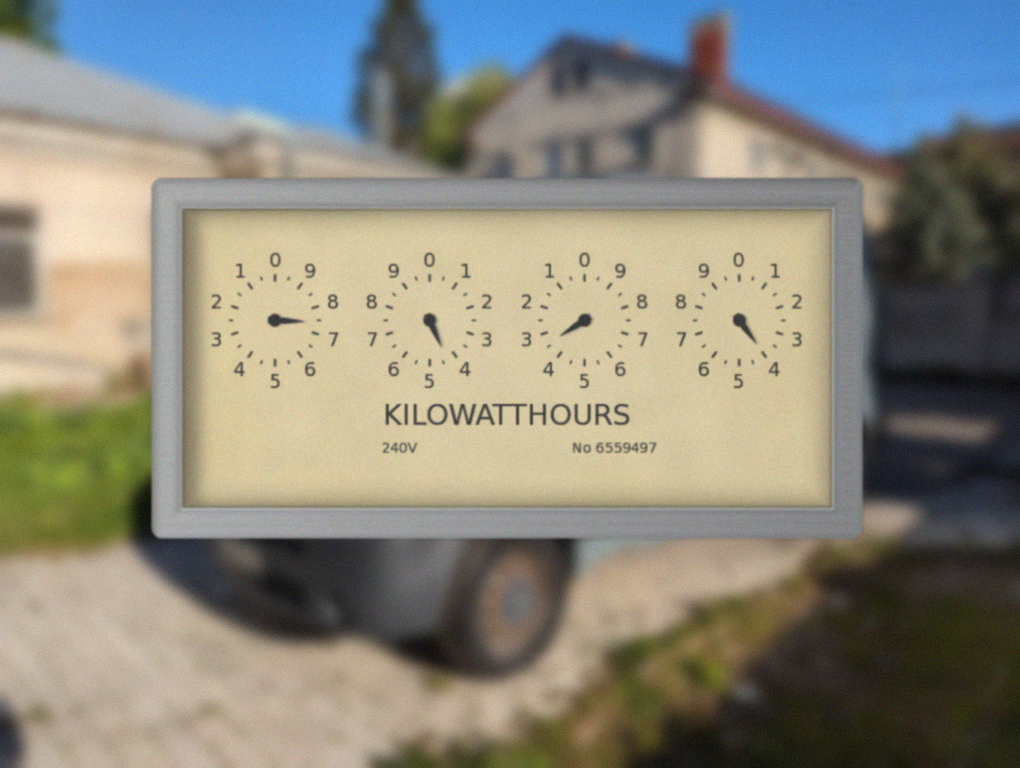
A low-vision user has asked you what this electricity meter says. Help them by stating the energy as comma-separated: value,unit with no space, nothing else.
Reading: 7434,kWh
